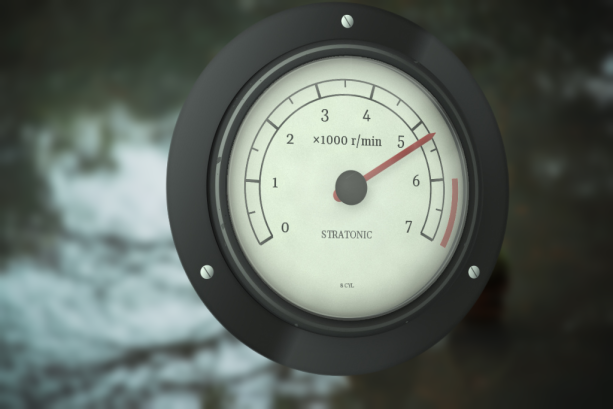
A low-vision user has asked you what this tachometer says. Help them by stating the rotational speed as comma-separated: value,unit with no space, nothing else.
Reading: 5250,rpm
